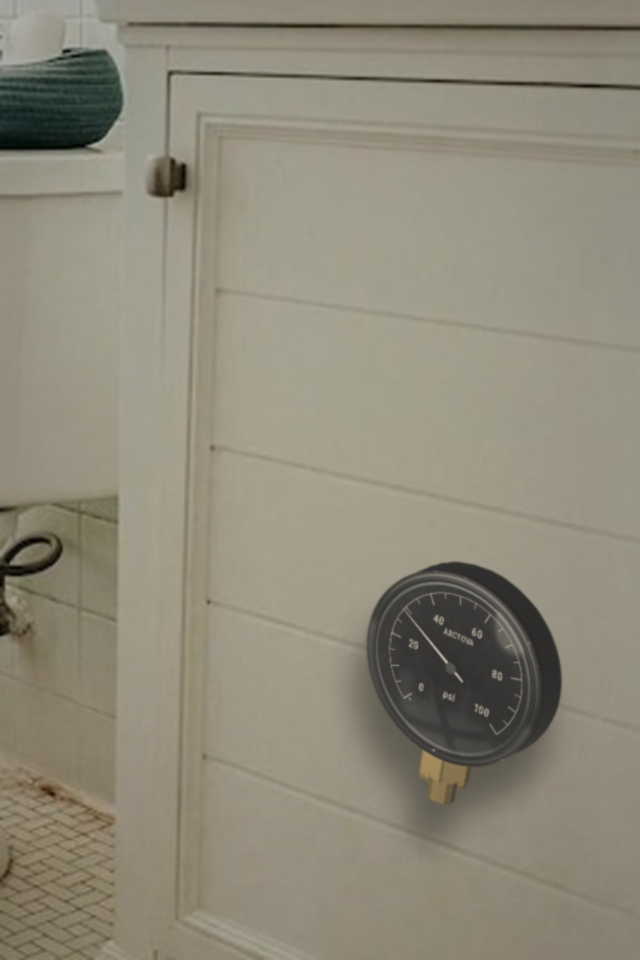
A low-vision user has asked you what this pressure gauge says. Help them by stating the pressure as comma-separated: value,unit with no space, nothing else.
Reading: 30,psi
